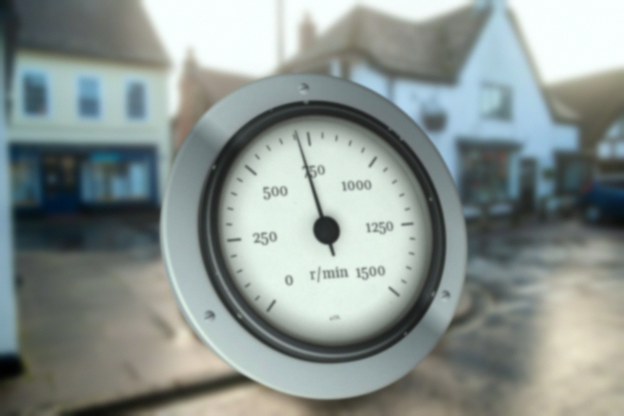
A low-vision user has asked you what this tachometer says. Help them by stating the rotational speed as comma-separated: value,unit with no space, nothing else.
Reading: 700,rpm
